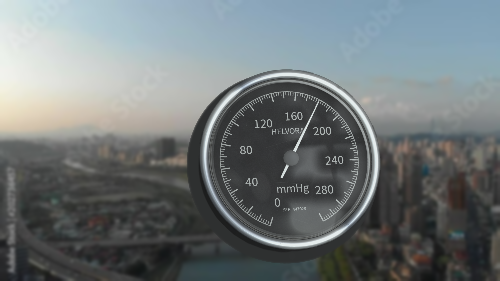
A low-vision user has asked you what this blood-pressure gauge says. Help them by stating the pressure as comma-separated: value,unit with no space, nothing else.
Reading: 180,mmHg
